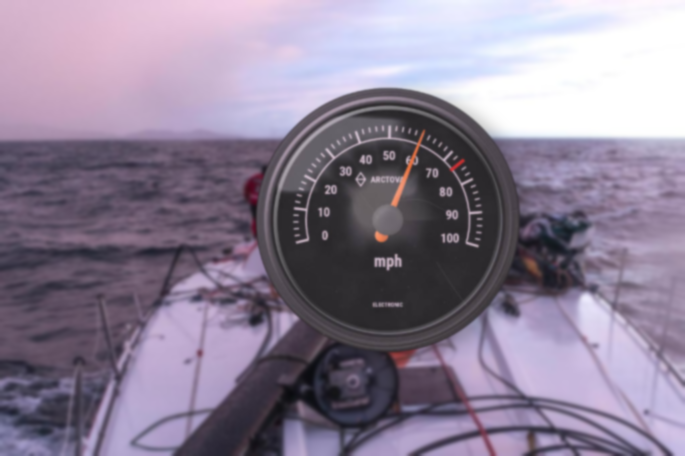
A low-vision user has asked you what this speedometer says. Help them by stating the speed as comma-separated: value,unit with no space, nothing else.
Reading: 60,mph
